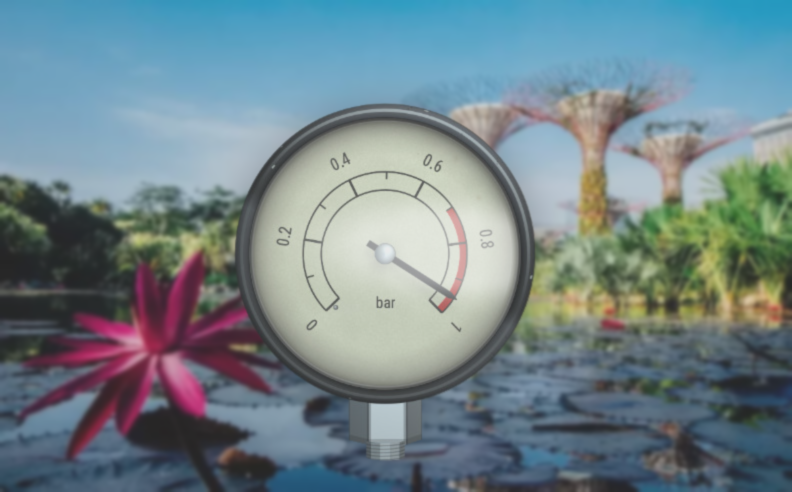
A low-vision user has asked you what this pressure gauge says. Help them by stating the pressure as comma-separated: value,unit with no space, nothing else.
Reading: 0.95,bar
